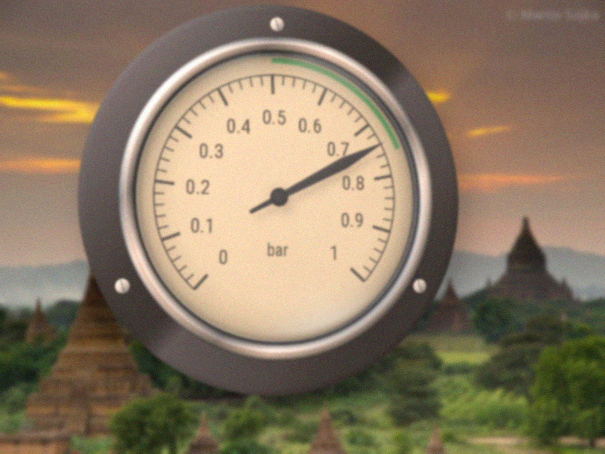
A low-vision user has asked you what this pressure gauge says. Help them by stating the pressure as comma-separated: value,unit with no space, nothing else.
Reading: 0.74,bar
